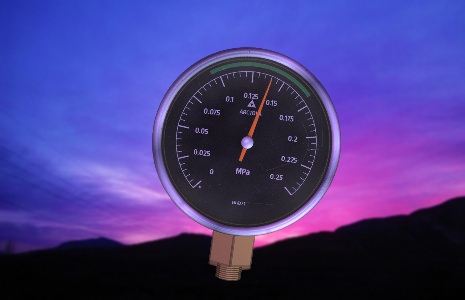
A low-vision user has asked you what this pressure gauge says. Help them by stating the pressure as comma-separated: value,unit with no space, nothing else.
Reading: 0.14,MPa
